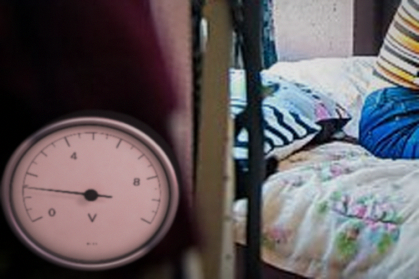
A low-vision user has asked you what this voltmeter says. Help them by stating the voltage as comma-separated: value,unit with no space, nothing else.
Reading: 1.5,V
